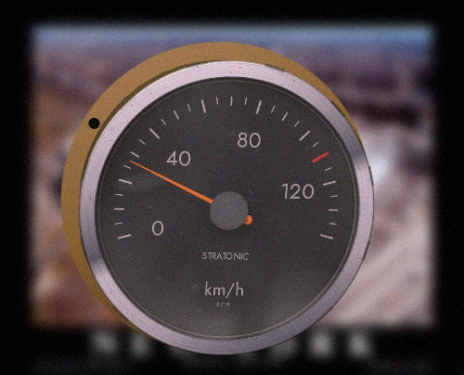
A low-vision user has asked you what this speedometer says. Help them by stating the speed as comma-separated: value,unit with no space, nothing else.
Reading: 27.5,km/h
